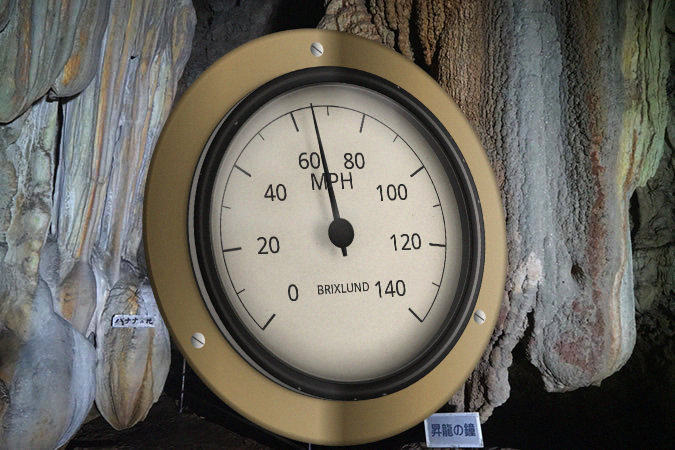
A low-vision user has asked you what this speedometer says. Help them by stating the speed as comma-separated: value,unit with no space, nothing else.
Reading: 65,mph
